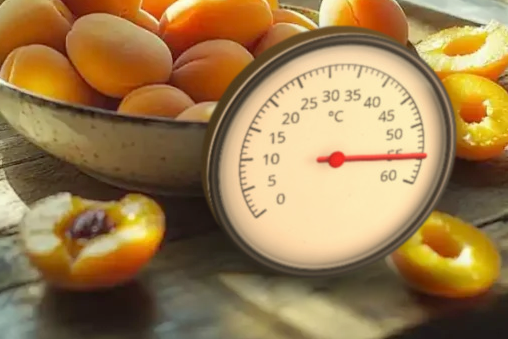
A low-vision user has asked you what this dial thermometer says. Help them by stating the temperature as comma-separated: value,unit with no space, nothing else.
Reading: 55,°C
